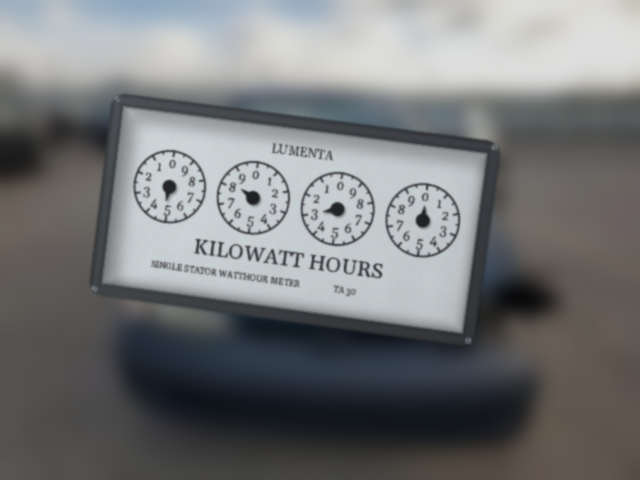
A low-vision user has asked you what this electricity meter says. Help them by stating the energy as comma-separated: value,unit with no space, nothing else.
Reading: 4830,kWh
